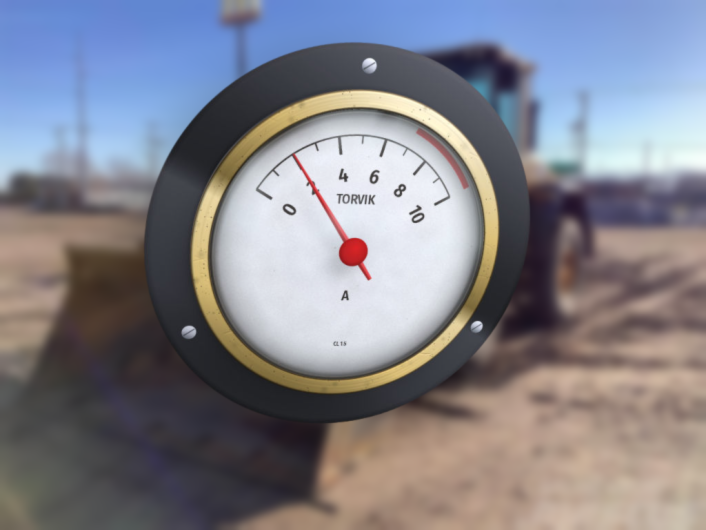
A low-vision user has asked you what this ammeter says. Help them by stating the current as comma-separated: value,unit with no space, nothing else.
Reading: 2,A
